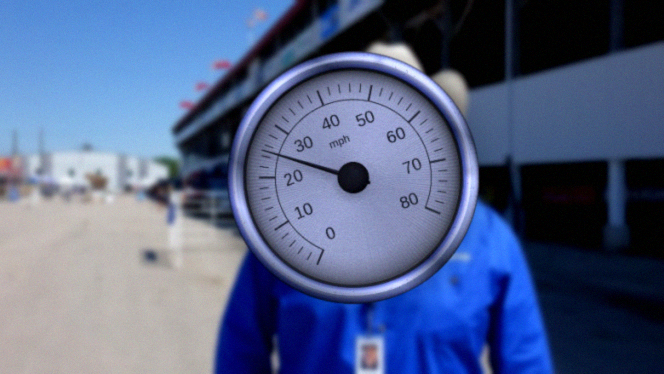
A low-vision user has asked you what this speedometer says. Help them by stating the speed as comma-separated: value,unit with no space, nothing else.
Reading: 25,mph
